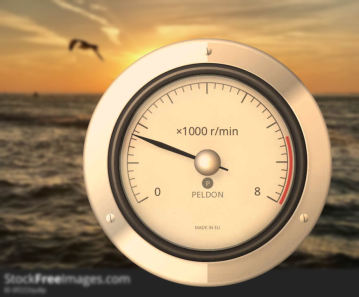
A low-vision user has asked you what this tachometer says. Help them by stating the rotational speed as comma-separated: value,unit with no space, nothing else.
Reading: 1700,rpm
